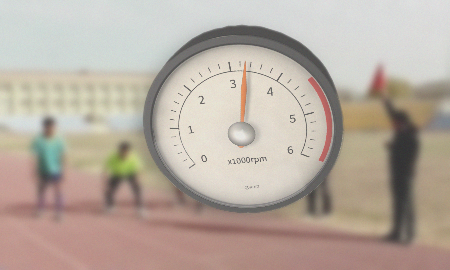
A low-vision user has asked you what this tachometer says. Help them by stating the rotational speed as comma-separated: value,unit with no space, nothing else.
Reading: 3300,rpm
